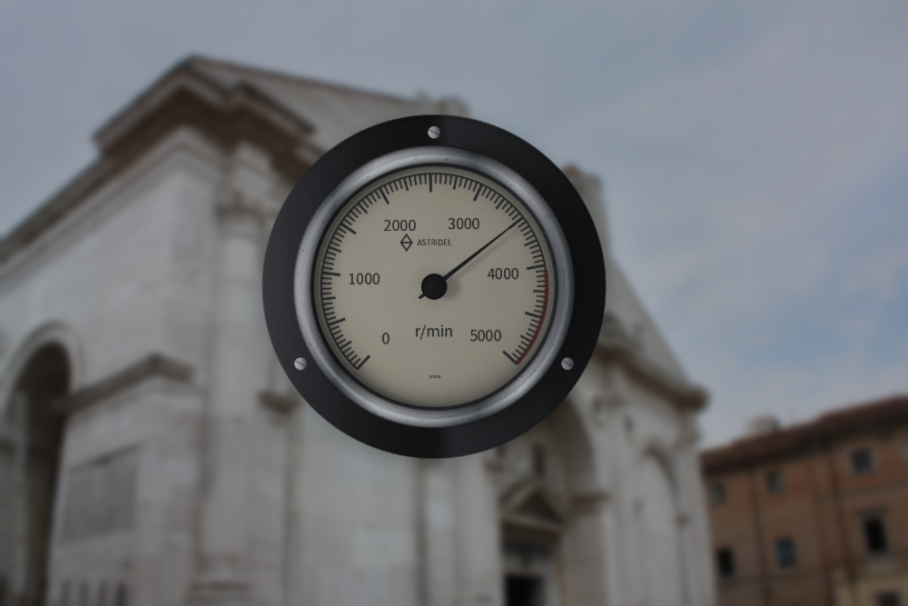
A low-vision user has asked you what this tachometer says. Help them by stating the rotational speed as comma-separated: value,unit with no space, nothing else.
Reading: 3500,rpm
